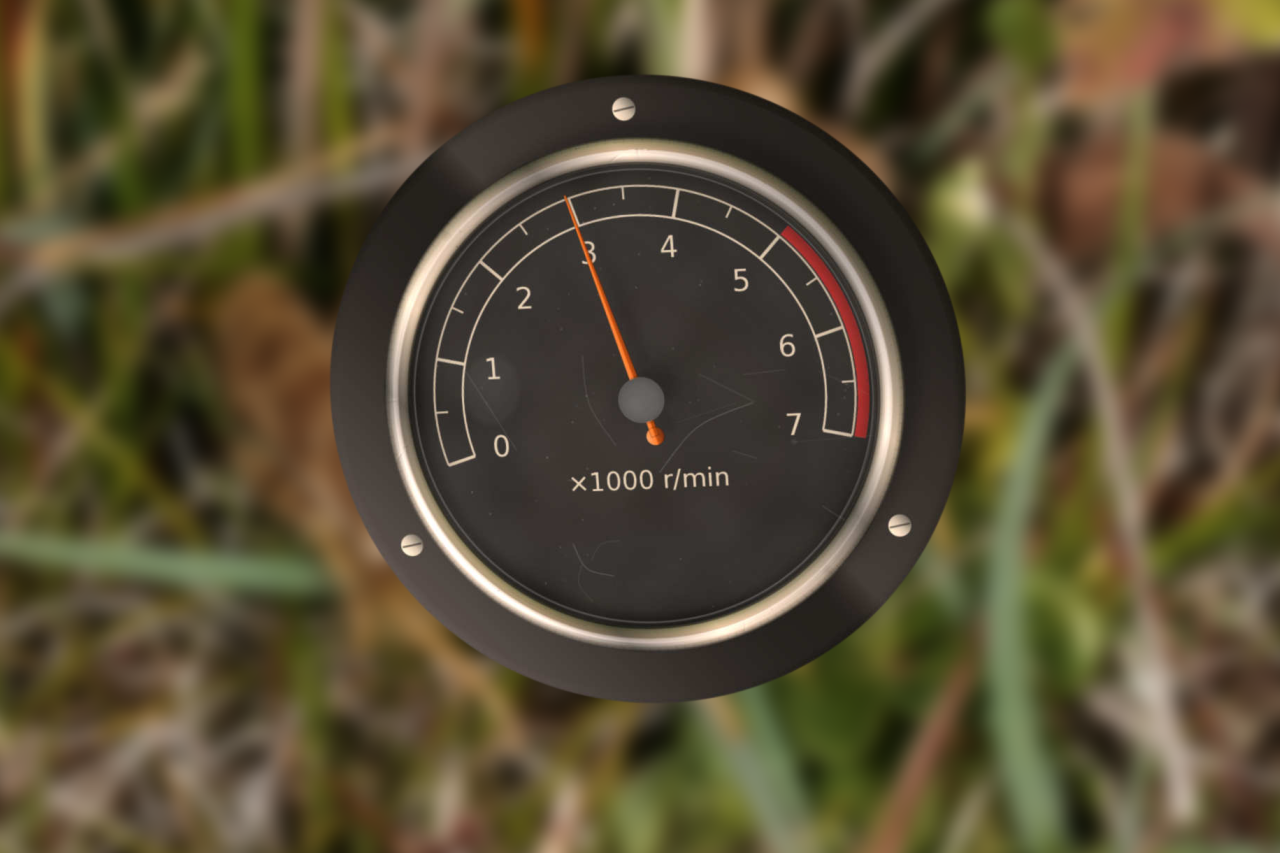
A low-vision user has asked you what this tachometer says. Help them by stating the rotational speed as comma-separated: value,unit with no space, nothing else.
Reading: 3000,rpm
